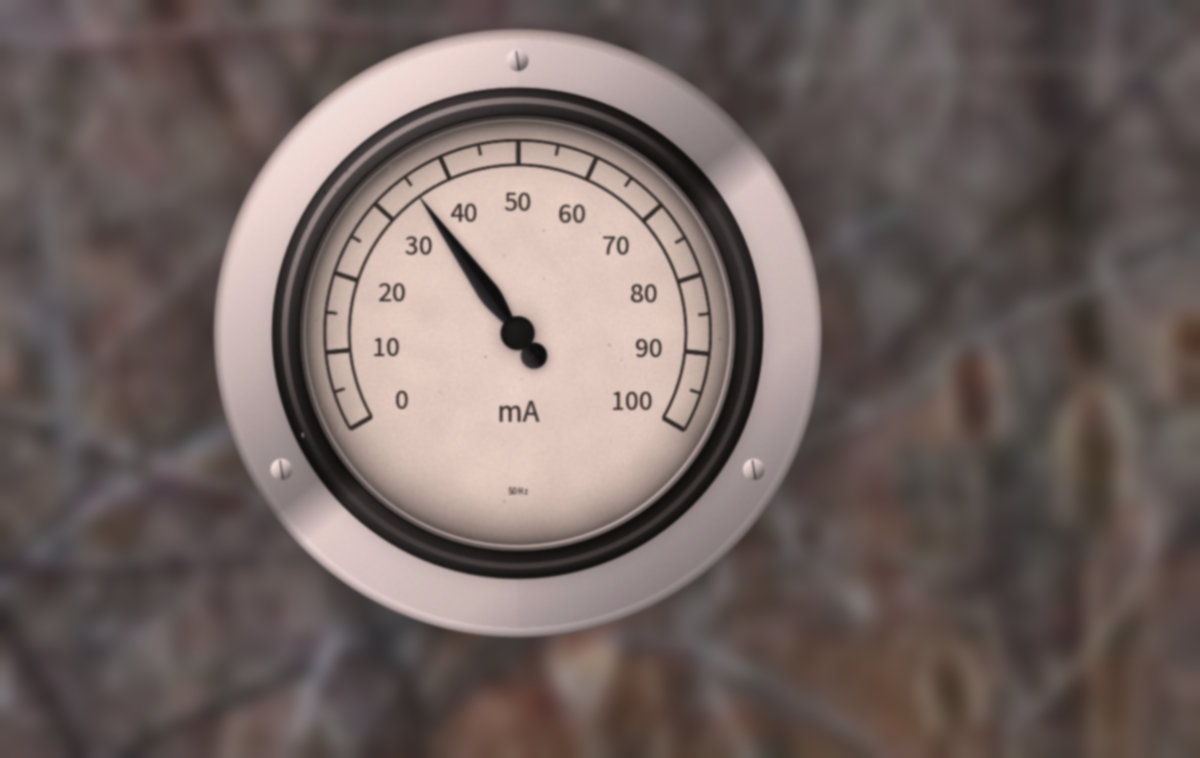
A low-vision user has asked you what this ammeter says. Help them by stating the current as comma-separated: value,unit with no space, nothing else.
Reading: 35,mA
